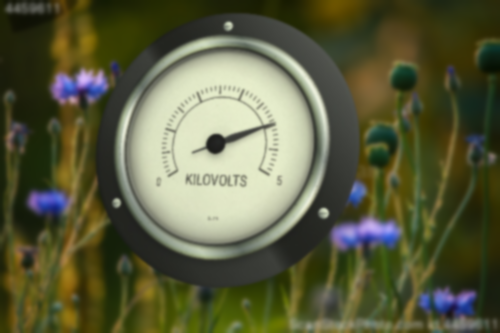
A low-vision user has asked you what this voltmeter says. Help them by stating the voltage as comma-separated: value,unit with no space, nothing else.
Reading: 4,kV
